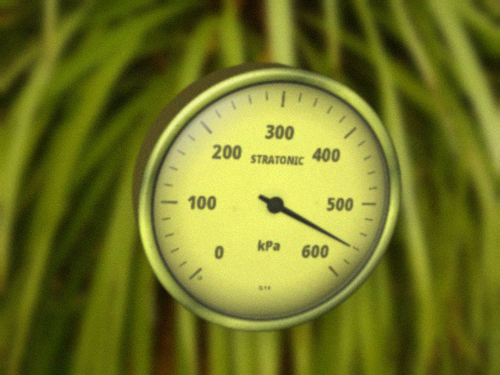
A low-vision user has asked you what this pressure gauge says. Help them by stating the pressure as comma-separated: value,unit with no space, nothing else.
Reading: 560,kPa
